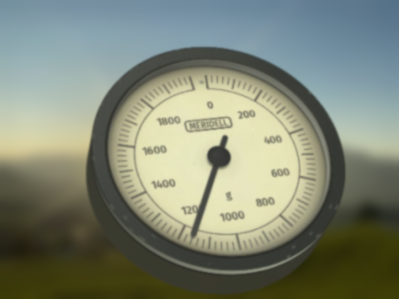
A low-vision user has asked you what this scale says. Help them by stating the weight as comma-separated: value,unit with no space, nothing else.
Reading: 1160,g
